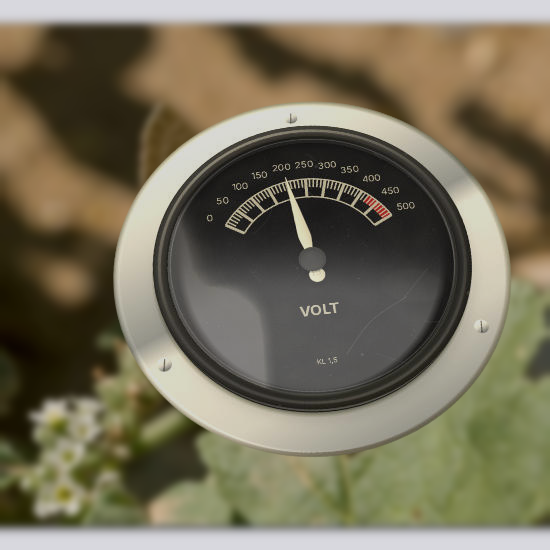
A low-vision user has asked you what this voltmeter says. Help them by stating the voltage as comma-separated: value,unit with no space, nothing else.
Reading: 200,V
